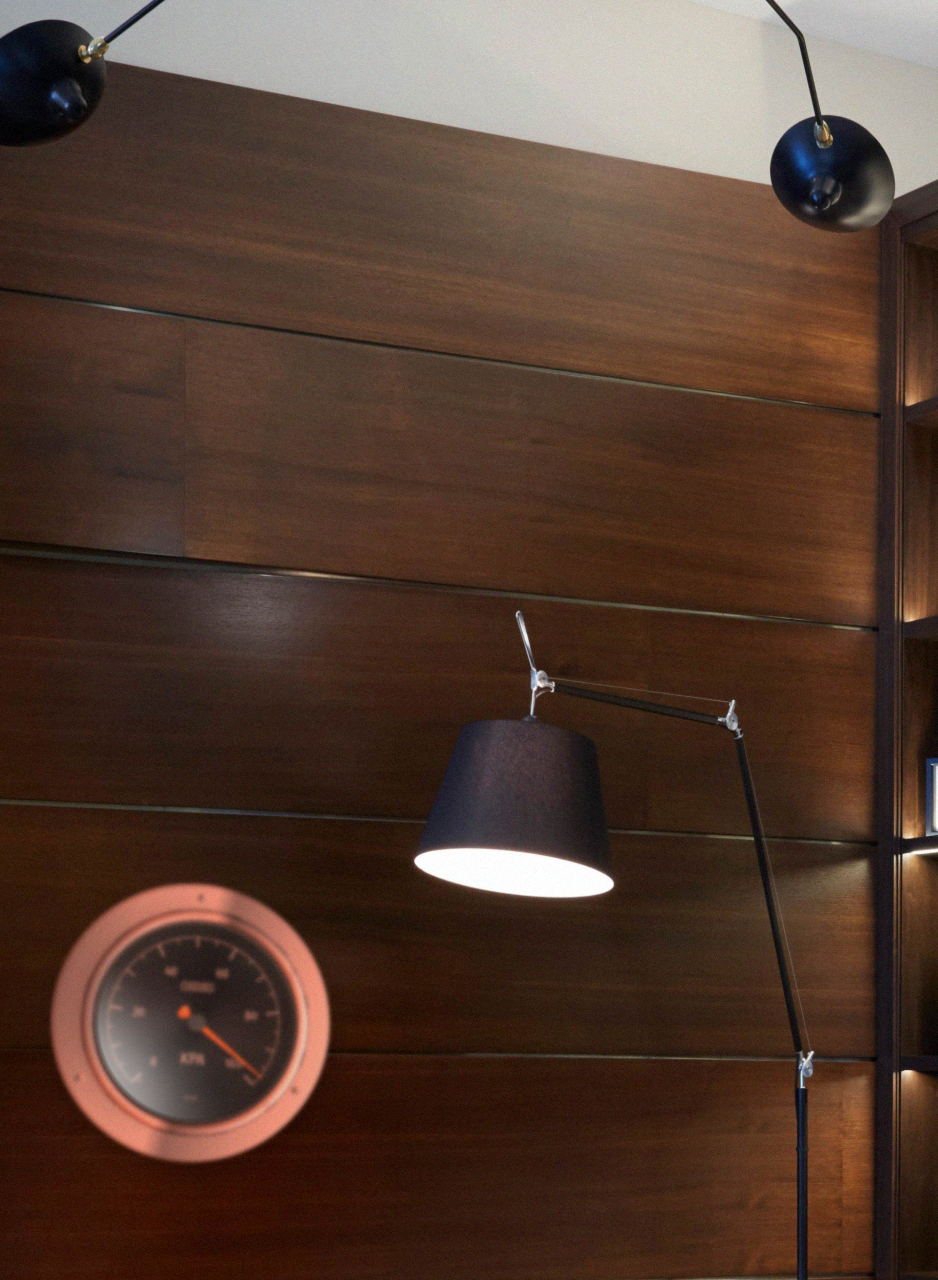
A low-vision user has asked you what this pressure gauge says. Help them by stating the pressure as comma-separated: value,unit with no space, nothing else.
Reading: 97.5,kPa
